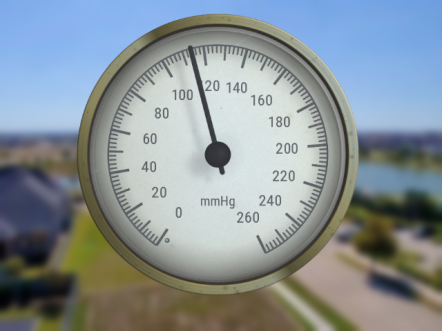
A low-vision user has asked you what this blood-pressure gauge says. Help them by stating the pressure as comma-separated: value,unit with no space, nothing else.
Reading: 114,mmHg
